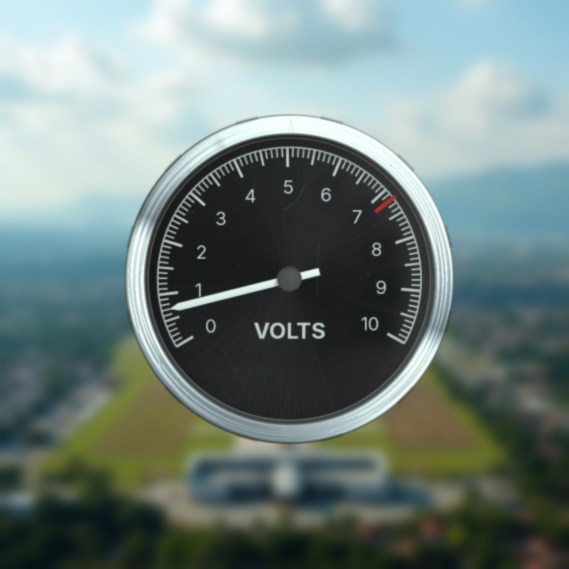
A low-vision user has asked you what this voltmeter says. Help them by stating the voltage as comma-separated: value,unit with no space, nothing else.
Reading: 0.7,V
